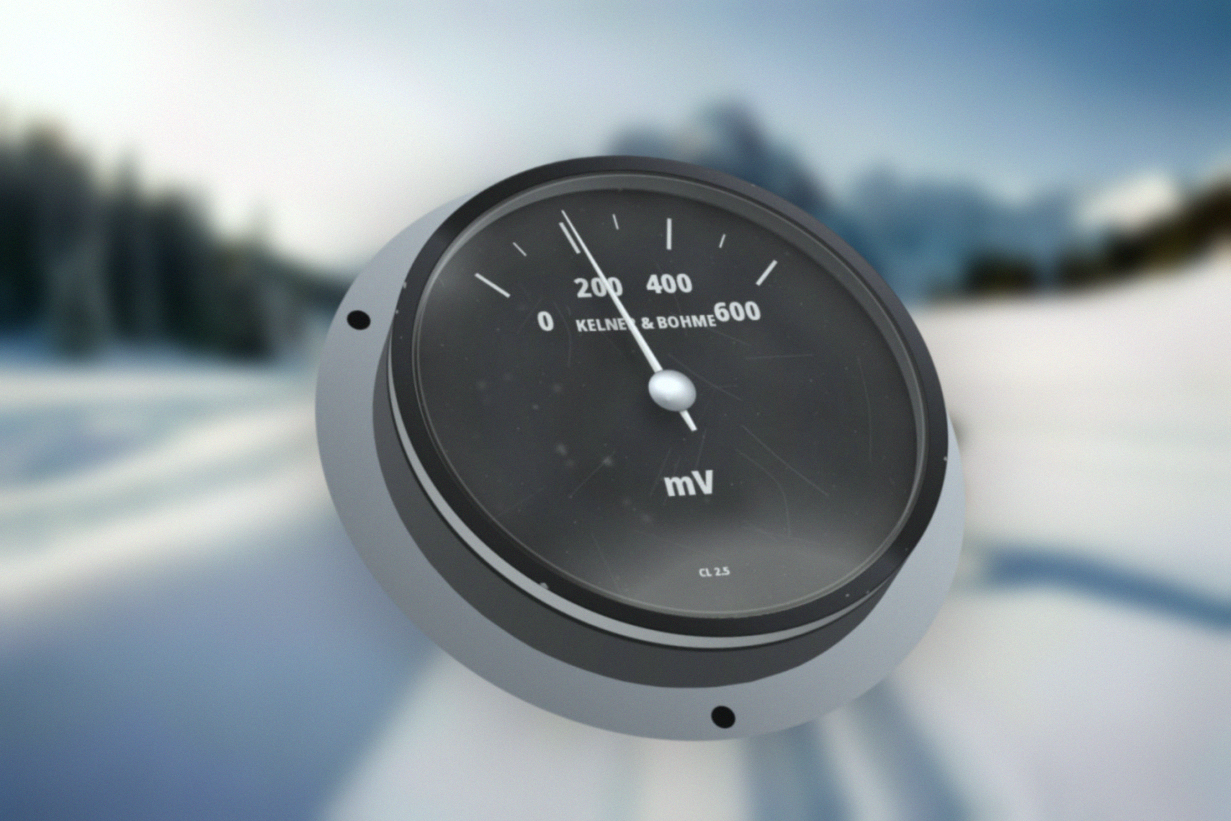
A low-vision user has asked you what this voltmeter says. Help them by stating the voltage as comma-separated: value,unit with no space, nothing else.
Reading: 200,mV
